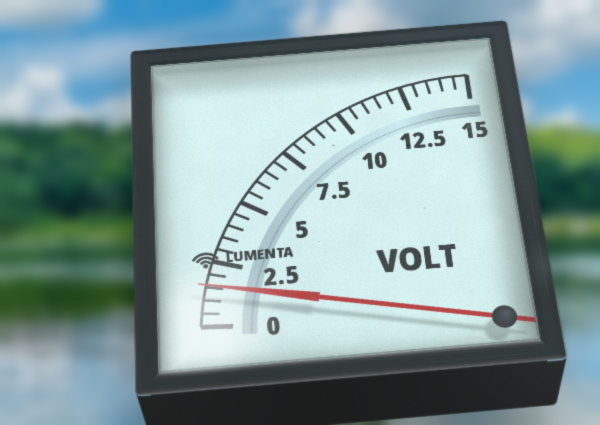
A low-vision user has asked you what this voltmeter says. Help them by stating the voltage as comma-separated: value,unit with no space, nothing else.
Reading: 1.5,V
